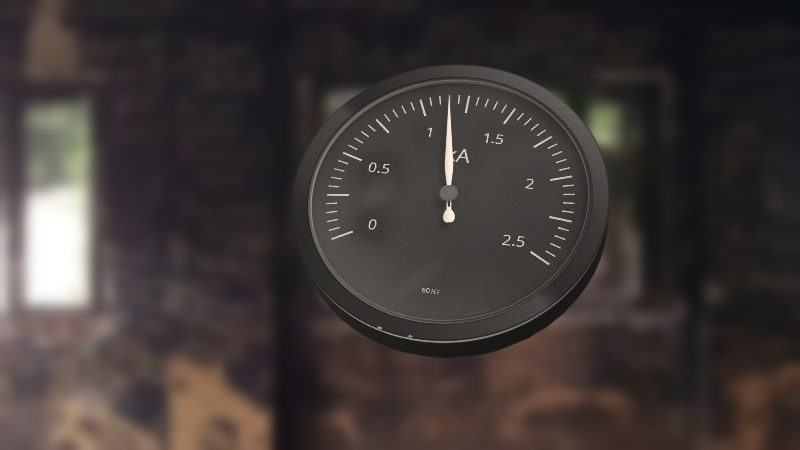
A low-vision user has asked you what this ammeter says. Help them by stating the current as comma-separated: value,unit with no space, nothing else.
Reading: 1.15,kA
